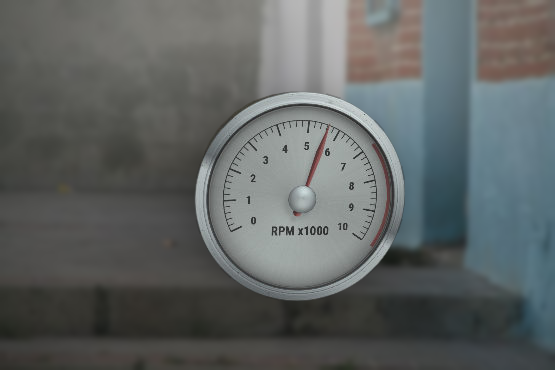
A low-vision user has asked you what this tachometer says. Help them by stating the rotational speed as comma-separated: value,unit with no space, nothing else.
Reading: 5600,rpm
